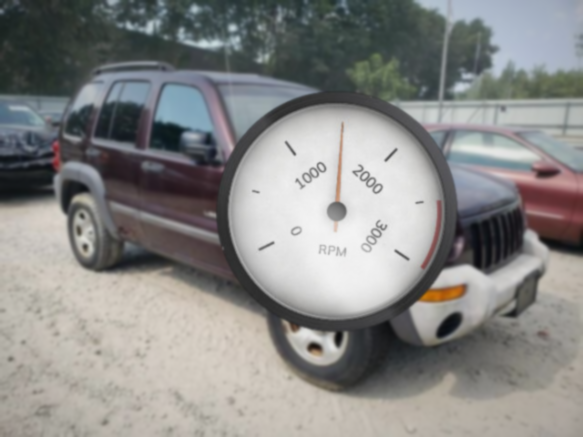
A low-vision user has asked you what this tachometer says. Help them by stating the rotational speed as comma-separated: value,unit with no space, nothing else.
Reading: 1500,rpm
